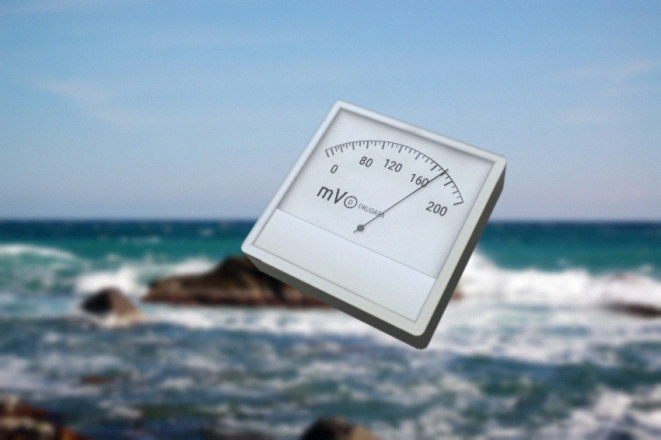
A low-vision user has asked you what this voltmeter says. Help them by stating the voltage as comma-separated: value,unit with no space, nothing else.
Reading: 170,mV
